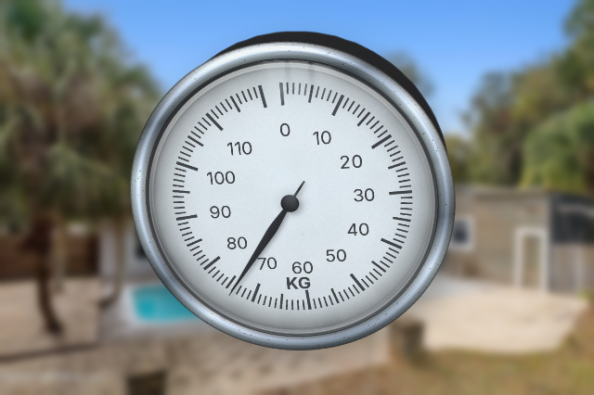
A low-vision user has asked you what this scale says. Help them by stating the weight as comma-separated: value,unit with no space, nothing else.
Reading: 74,kg
